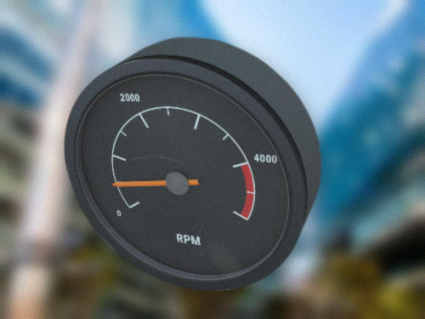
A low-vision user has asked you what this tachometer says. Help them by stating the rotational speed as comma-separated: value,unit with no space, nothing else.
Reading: 500,rpm
